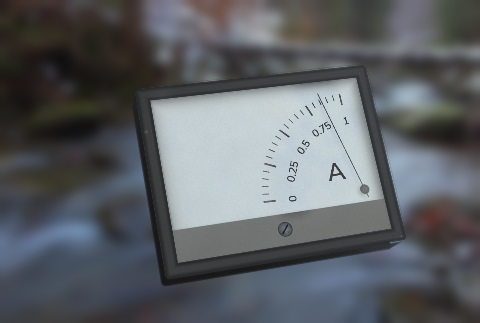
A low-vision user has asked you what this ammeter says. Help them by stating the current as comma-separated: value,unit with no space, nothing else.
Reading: 0.85,A
